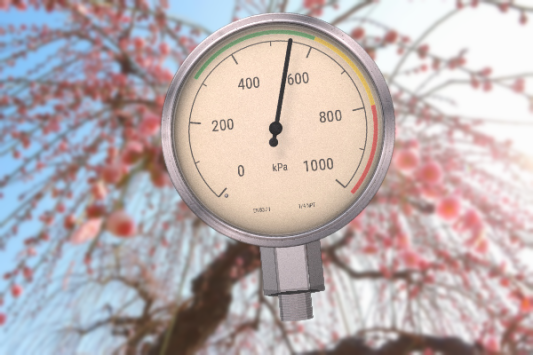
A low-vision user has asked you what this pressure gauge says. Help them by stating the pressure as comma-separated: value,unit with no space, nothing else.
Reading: 550,kPa
